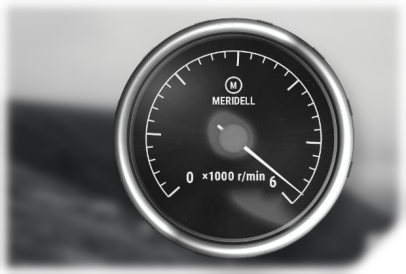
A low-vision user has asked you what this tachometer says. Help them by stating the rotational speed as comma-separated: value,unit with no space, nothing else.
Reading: 5800,rpm
